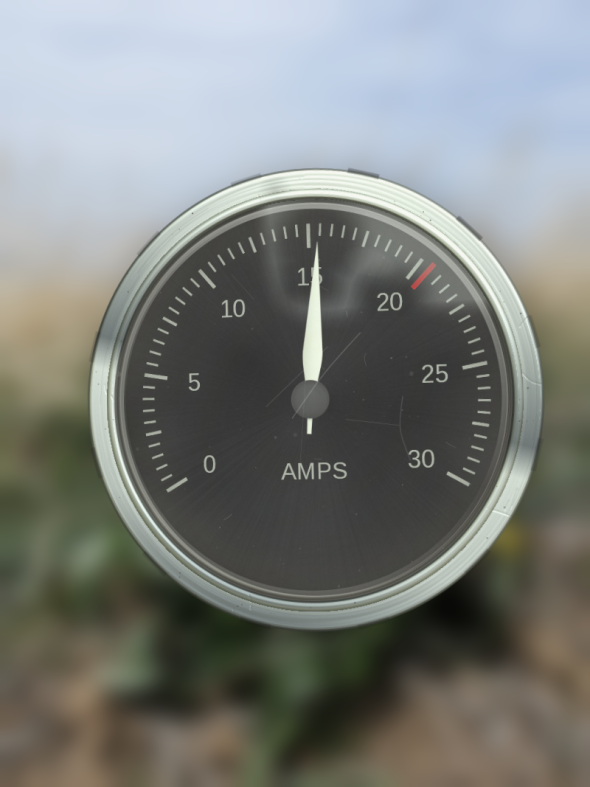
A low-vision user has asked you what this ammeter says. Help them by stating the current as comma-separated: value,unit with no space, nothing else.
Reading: 15.5,A
